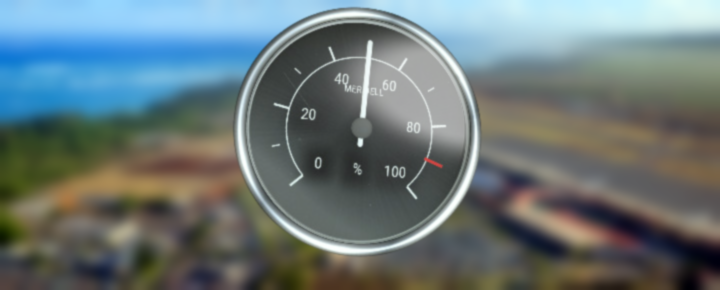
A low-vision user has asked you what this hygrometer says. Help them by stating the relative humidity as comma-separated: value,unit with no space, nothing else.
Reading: 50,%
